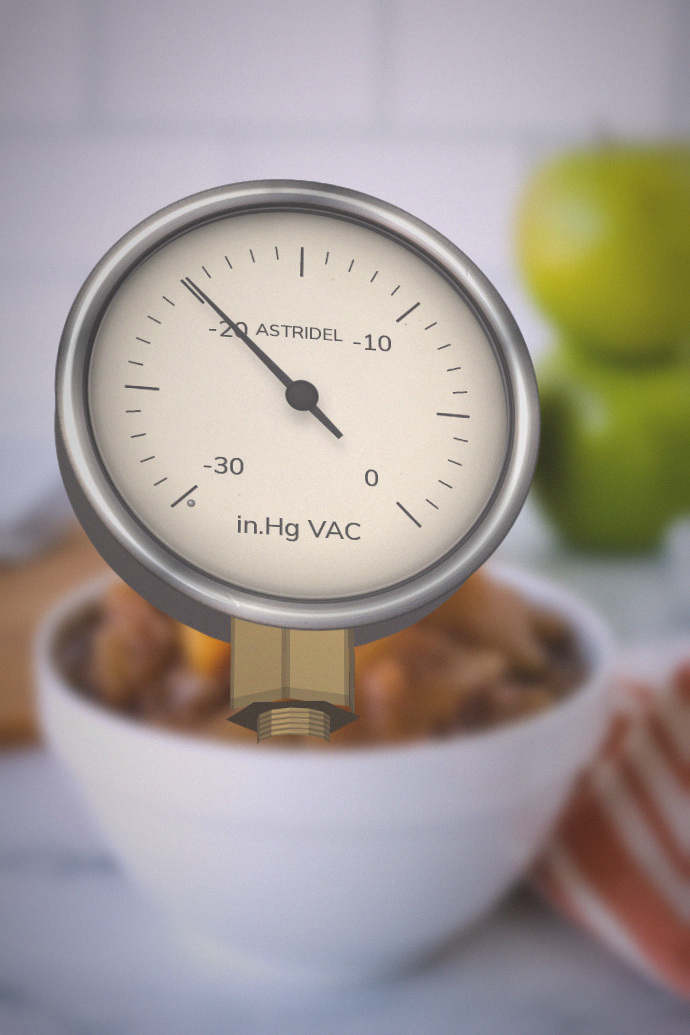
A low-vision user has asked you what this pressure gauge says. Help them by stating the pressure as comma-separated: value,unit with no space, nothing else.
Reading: -20,inHg
